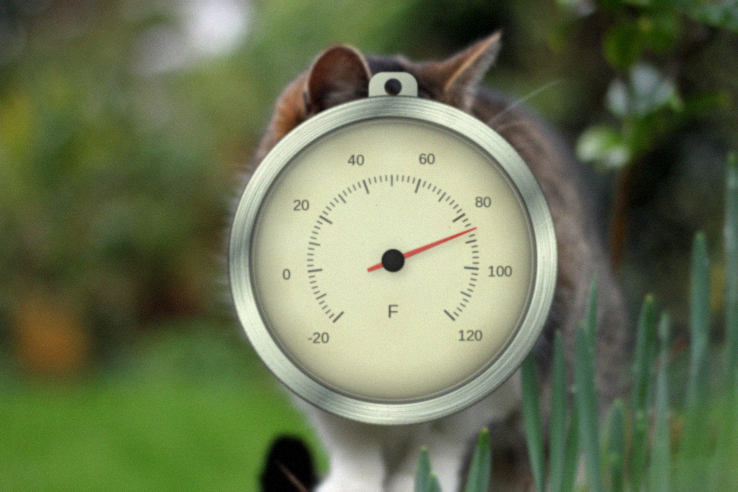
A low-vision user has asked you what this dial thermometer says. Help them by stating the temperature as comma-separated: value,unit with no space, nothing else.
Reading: 86,°F
